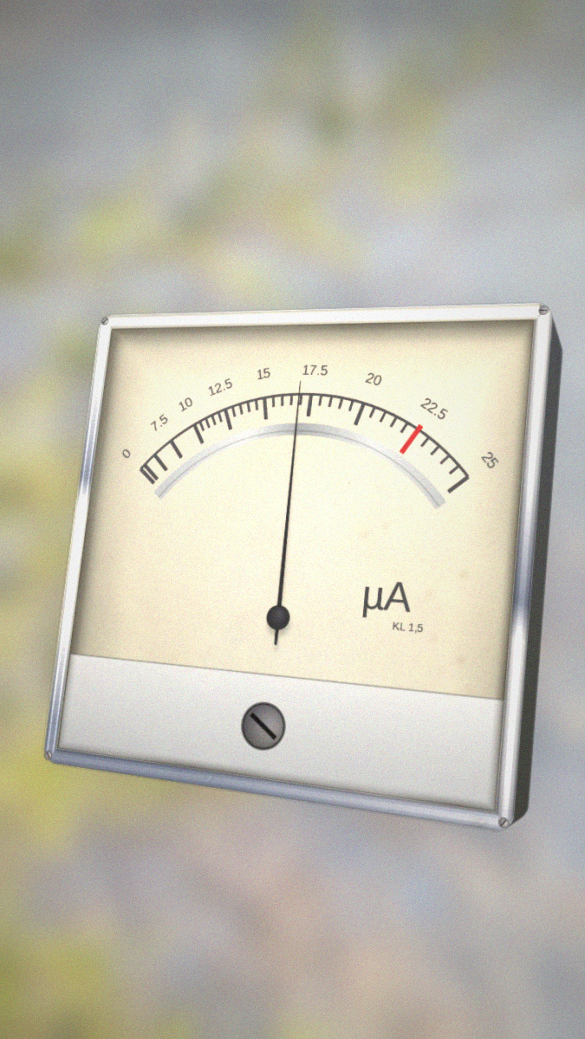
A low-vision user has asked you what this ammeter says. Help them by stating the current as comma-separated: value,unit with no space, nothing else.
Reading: 17,µA
